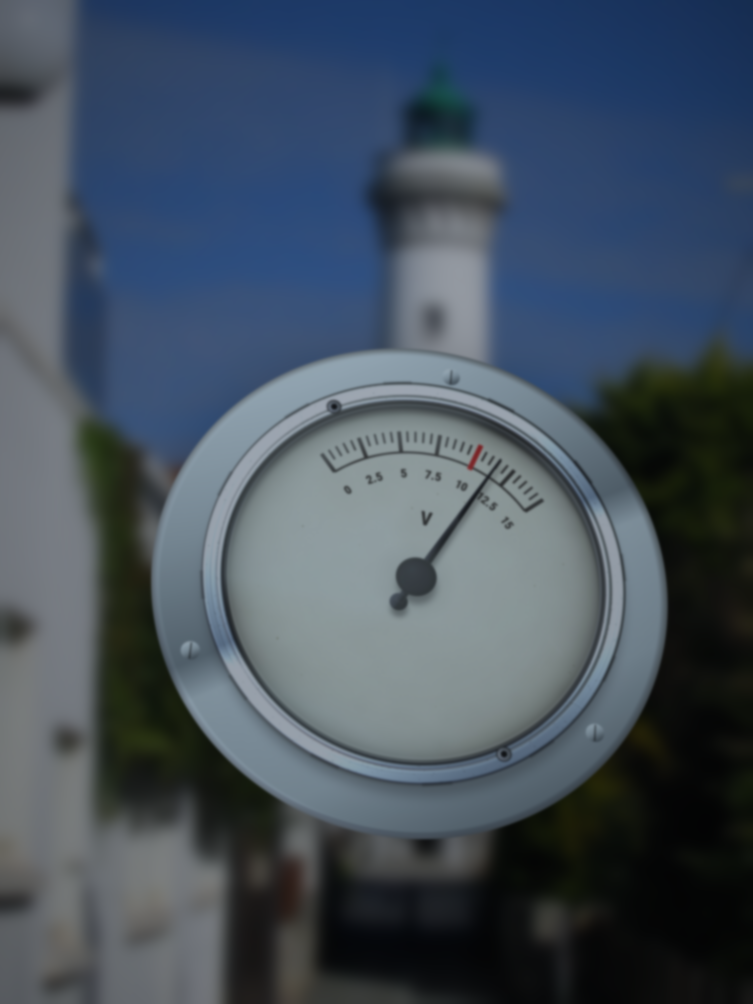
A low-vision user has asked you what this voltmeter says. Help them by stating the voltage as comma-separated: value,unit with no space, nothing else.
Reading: 11.5,V
